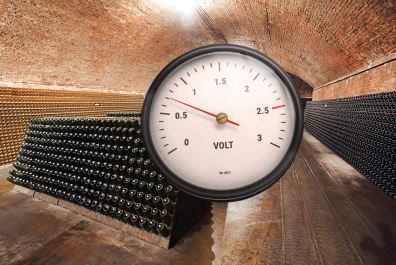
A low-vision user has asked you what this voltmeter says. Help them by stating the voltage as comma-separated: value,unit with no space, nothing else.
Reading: 0.7,V
